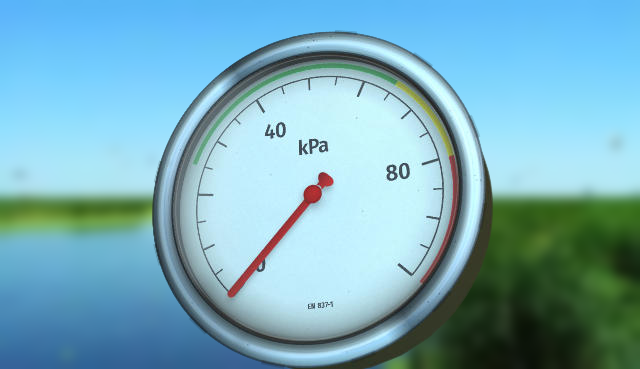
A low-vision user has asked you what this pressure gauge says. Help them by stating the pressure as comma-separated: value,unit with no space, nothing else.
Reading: 0,kPa
